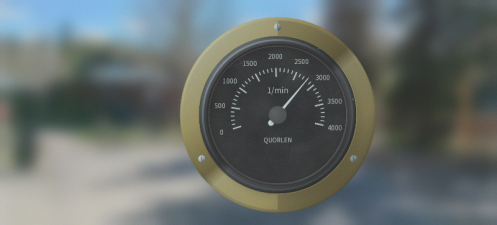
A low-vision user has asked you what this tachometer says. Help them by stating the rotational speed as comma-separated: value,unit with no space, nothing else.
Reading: 2800,rpm
